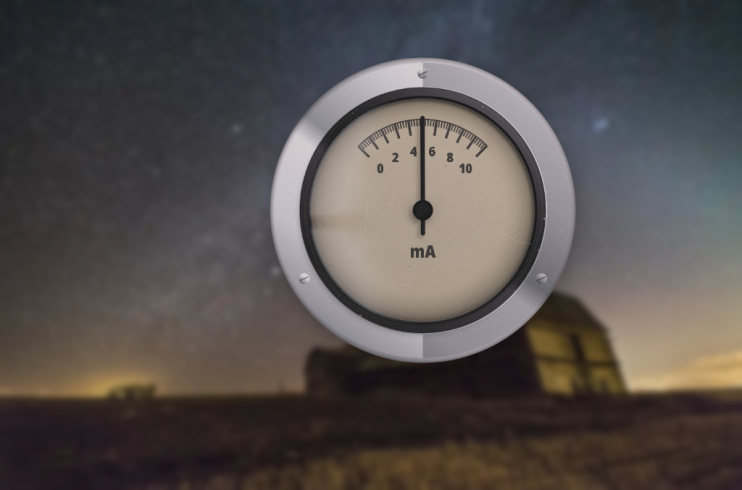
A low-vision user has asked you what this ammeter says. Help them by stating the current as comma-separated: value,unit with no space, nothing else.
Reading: 5,mA
